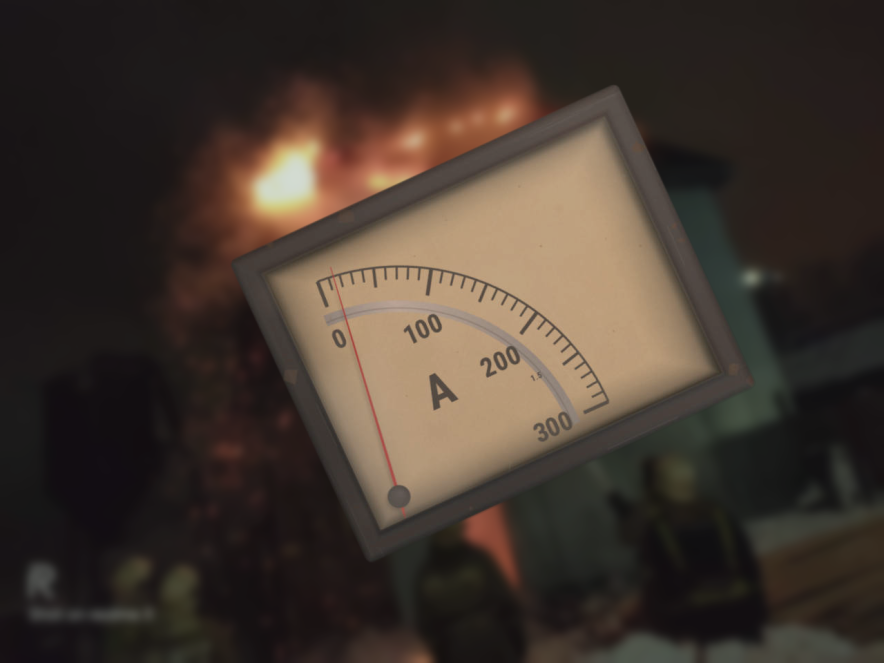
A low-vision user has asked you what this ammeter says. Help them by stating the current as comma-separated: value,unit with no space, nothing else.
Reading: 15,A
